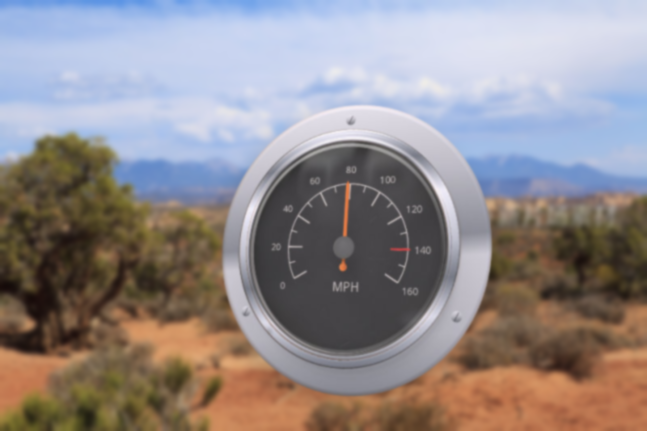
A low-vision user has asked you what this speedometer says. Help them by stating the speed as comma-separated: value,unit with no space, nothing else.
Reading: 80,mph
